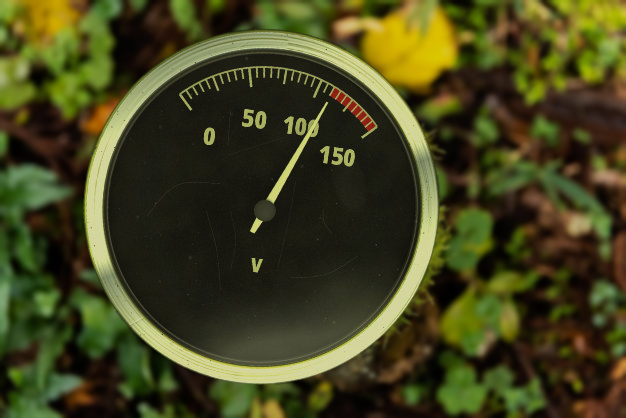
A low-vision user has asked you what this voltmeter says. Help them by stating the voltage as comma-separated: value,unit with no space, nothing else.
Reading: 110,V
